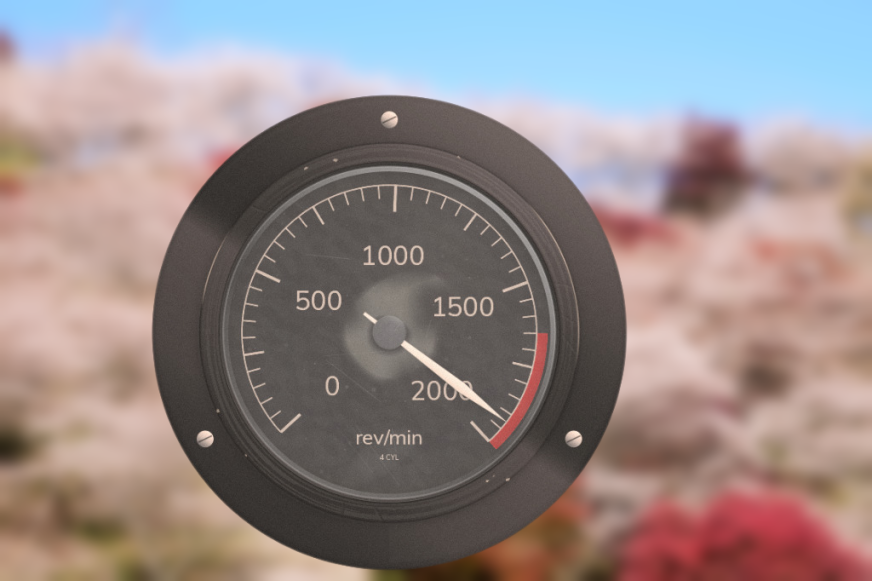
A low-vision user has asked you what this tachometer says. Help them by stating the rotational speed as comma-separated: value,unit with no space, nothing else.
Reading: 1925,rpm
